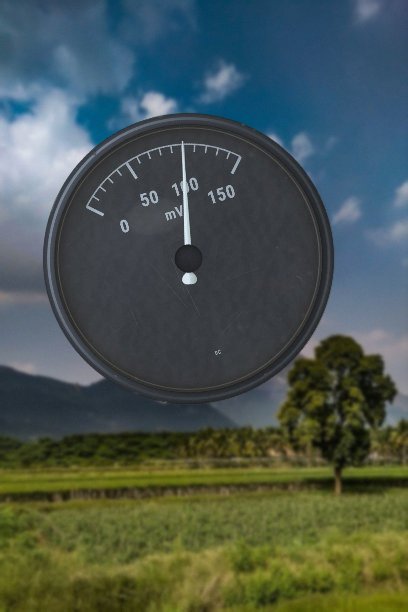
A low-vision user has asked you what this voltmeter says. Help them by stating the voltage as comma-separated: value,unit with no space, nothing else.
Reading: 100,mV
